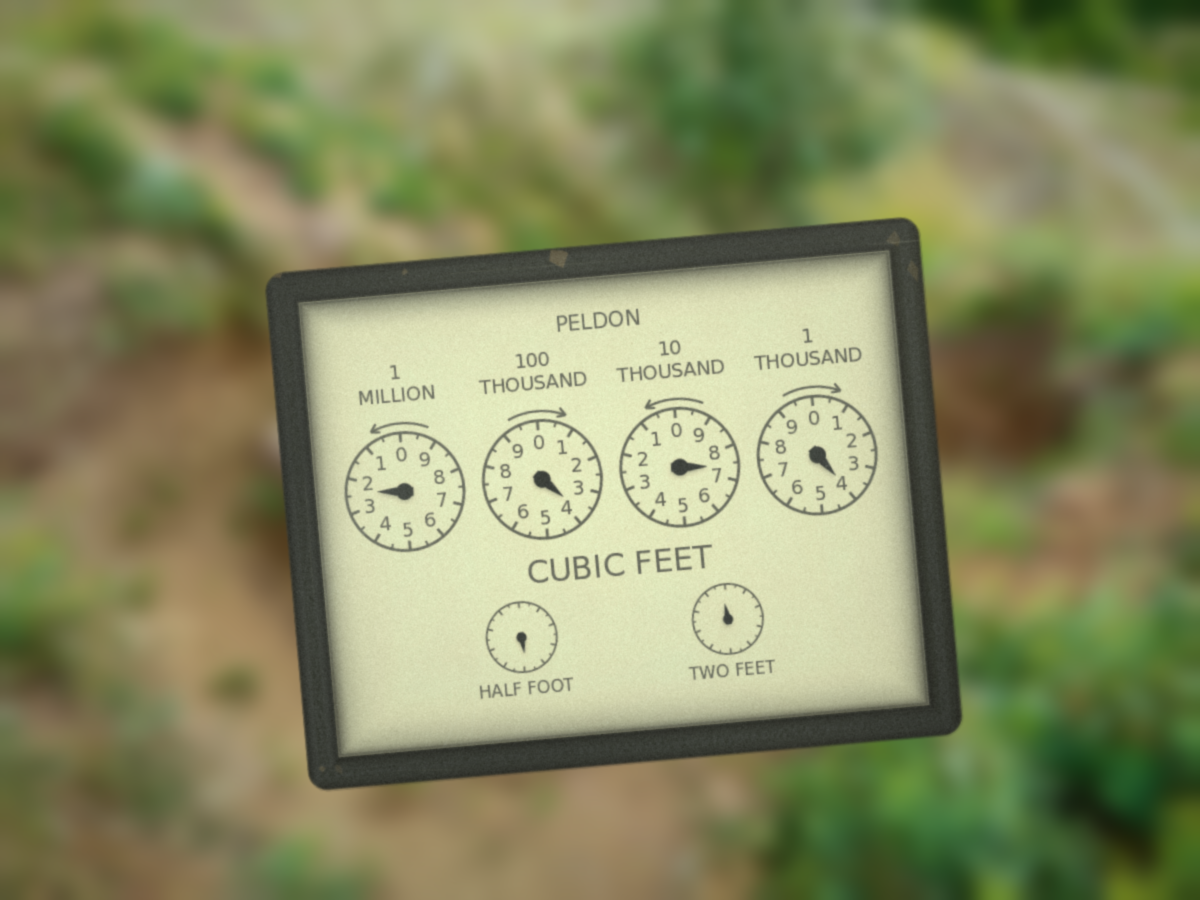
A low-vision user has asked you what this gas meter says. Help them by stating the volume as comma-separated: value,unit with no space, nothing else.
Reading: 237400,ft³
